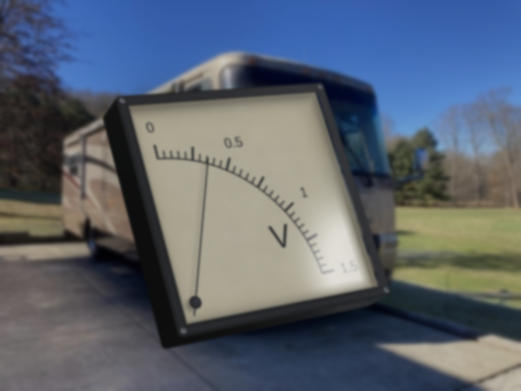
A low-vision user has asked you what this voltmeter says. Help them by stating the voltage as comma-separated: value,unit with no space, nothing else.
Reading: 0.35,V
